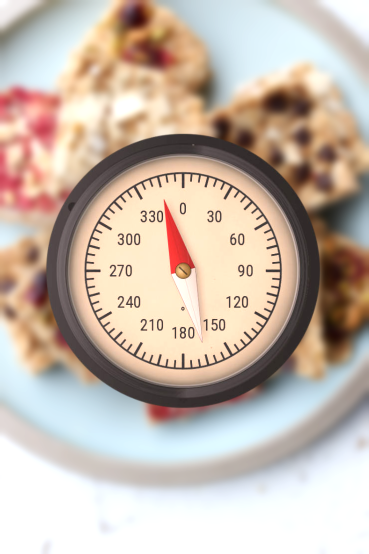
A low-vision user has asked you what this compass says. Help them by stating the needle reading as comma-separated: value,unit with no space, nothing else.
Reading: 345,°
